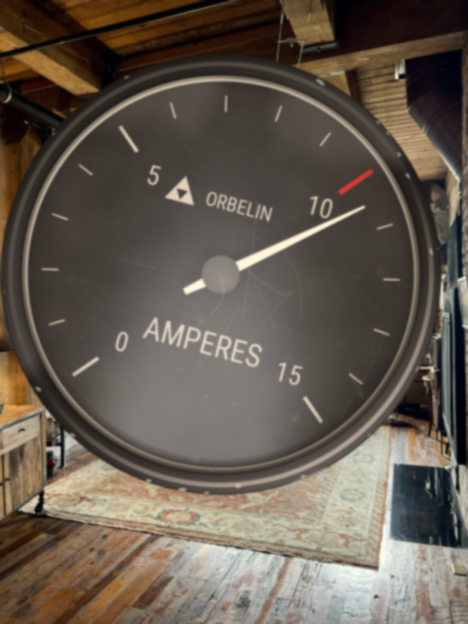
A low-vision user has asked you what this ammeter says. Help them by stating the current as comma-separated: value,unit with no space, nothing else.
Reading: 10.5,A
